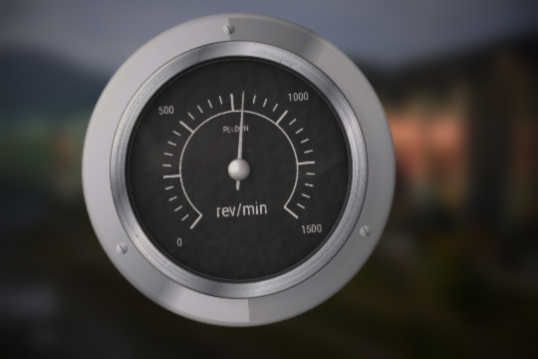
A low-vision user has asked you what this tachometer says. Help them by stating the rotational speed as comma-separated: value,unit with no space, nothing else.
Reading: 800,rpm
